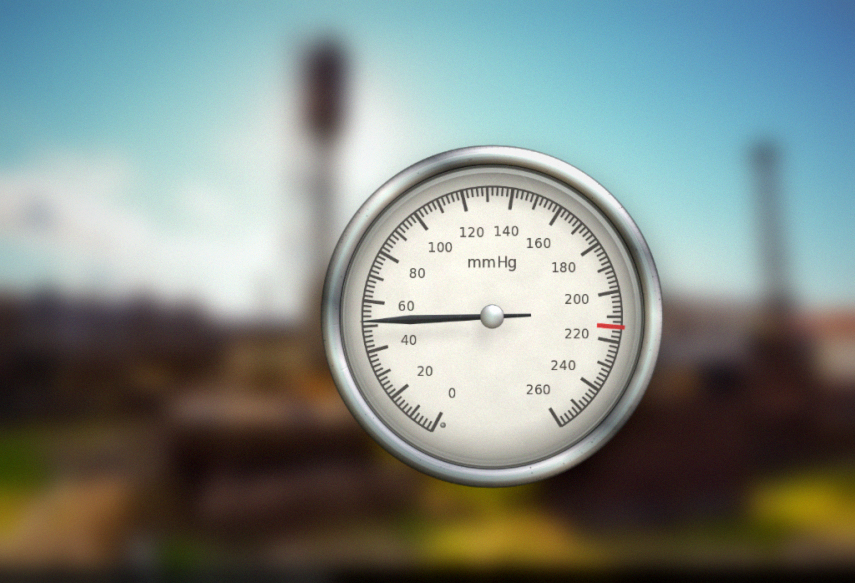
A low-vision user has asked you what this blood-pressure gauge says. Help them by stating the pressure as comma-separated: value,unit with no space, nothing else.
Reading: 52,mmHg
